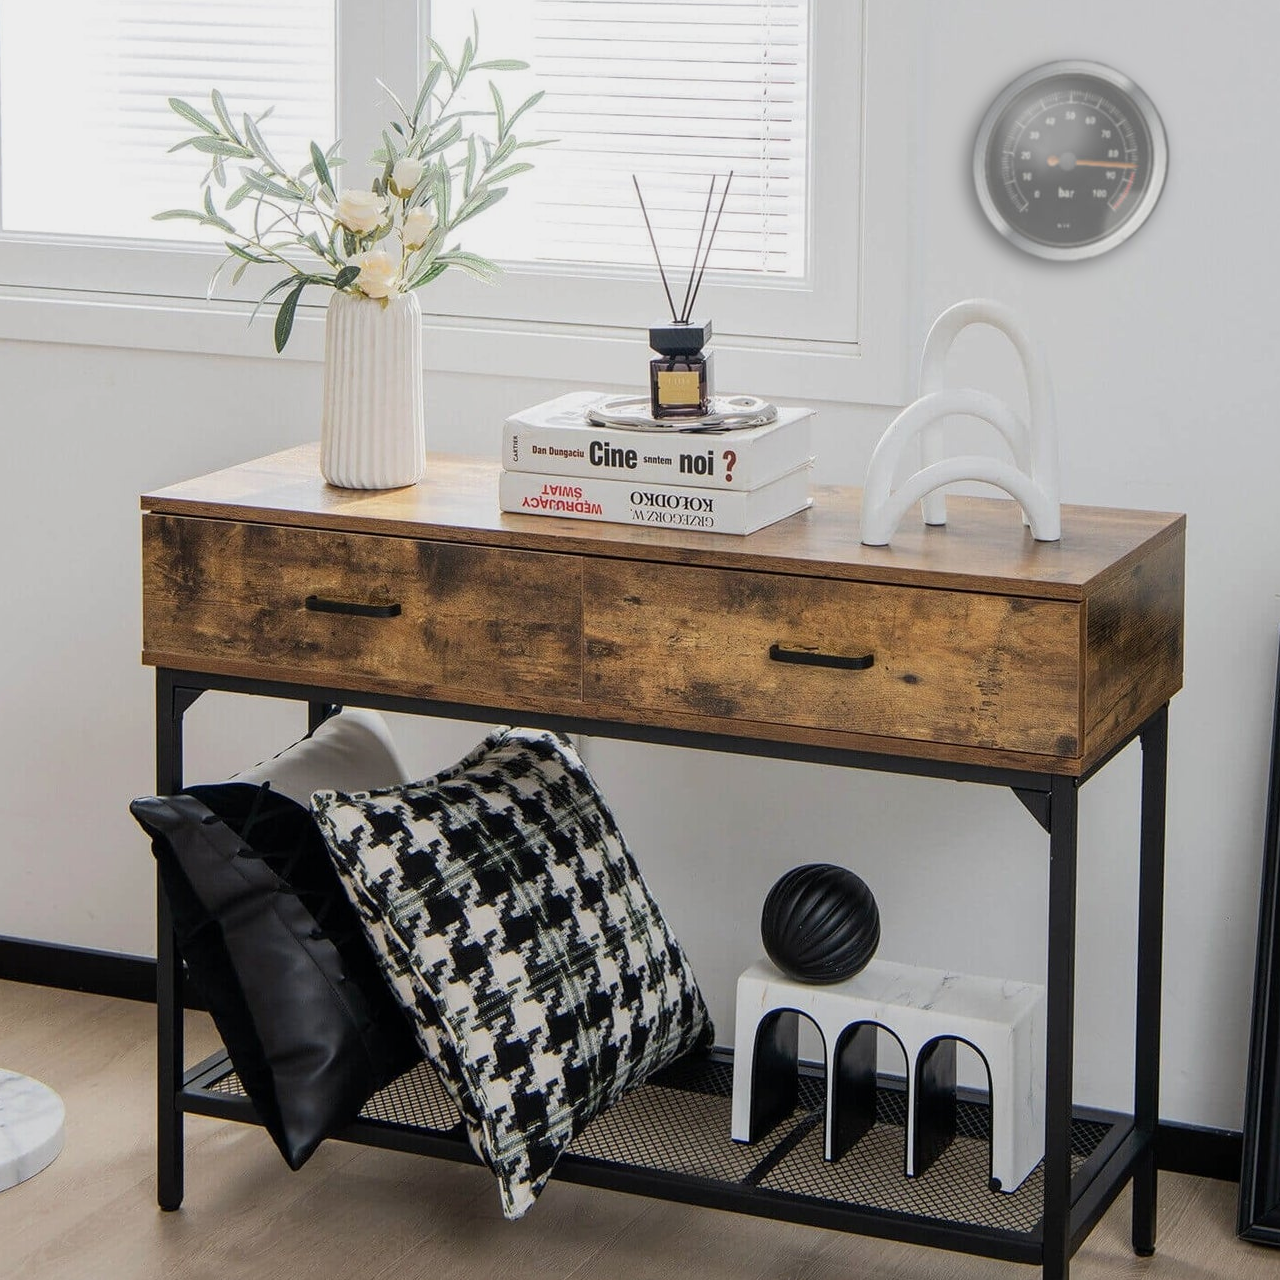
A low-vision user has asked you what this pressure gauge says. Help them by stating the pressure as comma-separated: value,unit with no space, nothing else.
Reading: 85,bar
